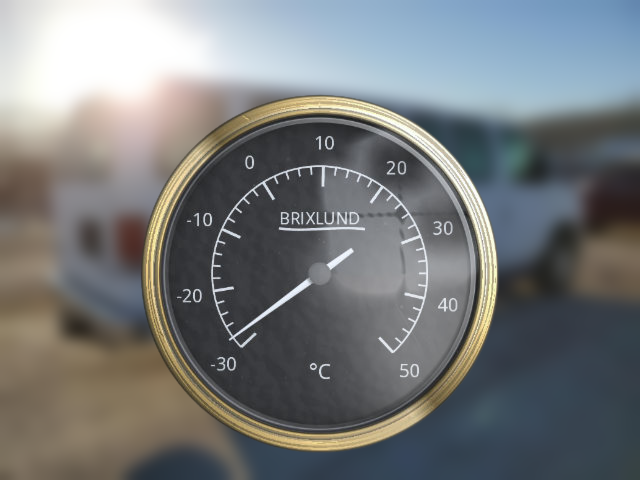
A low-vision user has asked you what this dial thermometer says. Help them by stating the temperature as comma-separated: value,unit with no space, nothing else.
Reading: -28,°C
